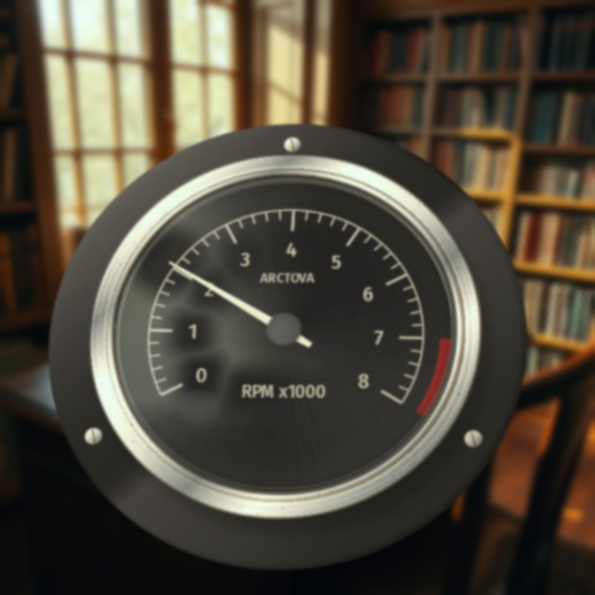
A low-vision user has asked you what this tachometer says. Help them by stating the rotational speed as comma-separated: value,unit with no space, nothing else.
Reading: 2000,rpm
